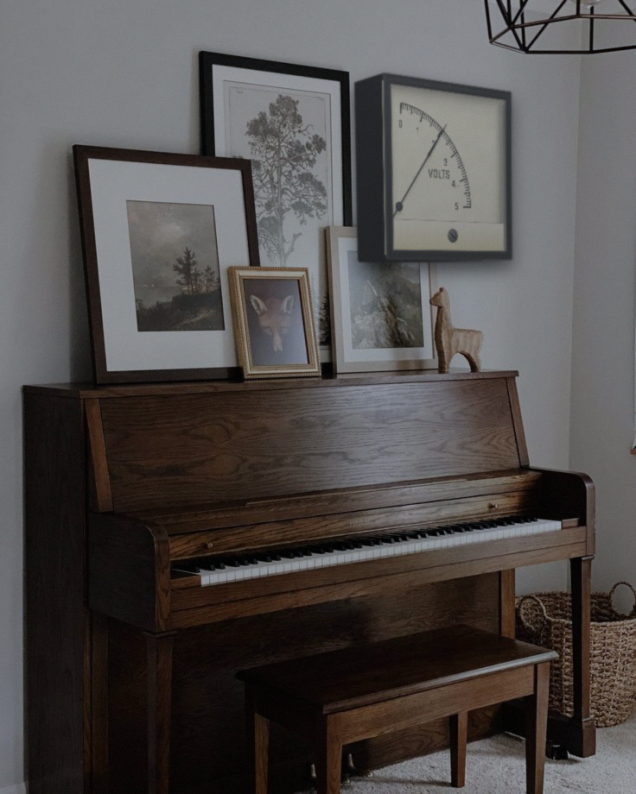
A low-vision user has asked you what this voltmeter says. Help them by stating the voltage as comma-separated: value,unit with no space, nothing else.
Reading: 2,V
